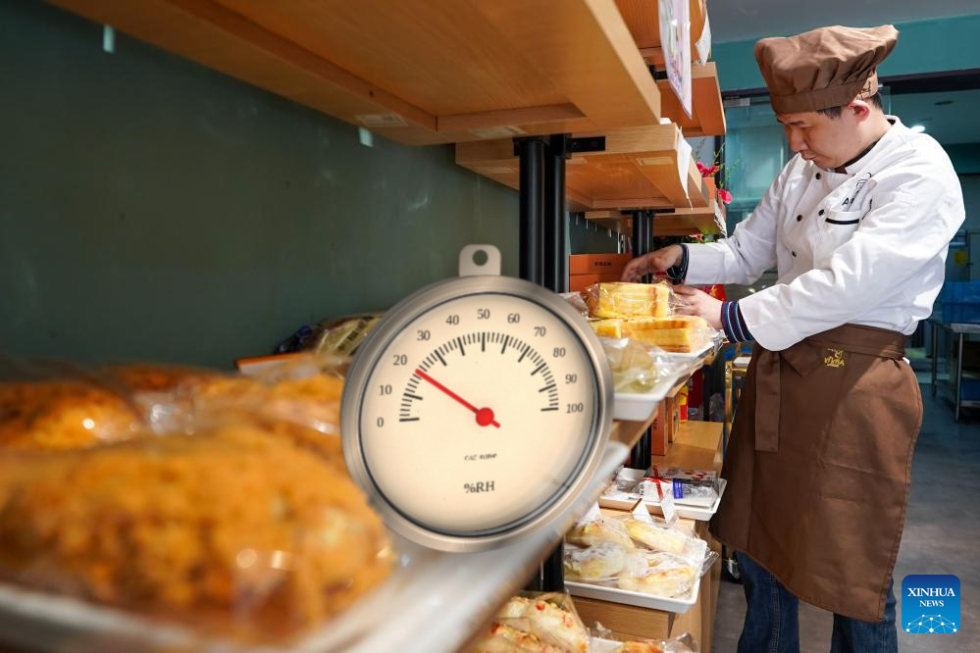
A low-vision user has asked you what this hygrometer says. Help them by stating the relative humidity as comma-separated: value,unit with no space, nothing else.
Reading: 20,%
